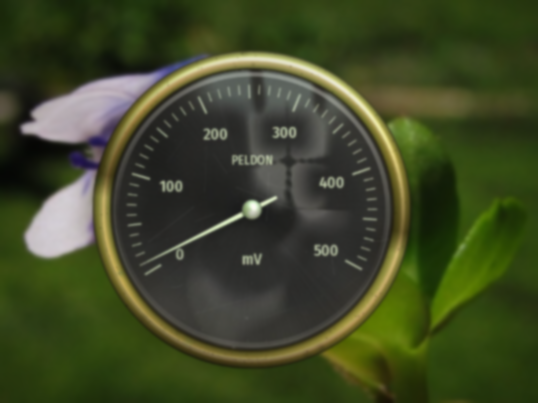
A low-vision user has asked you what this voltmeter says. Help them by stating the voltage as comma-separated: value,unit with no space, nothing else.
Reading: 10,mV
